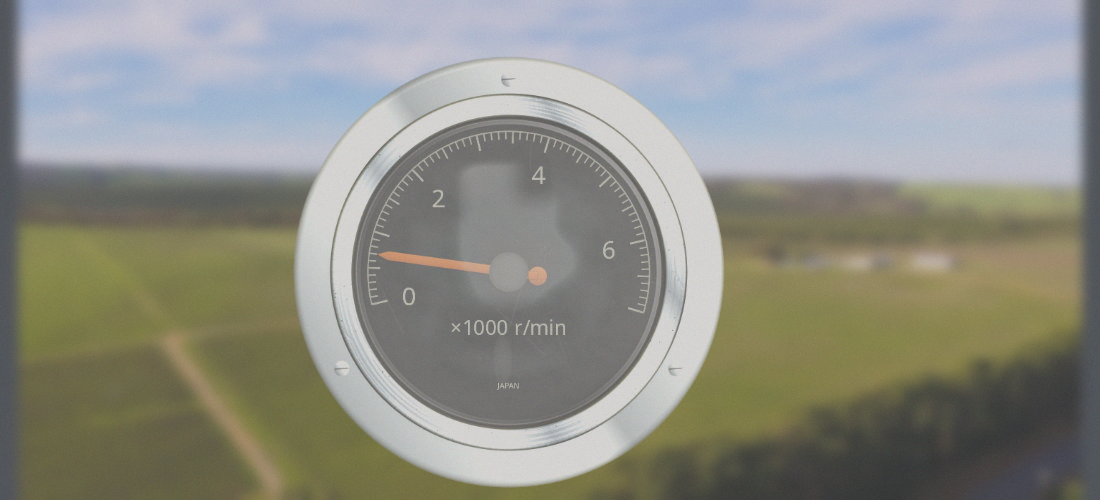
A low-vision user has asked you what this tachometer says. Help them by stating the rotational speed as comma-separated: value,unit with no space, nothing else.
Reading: 700,rpm
